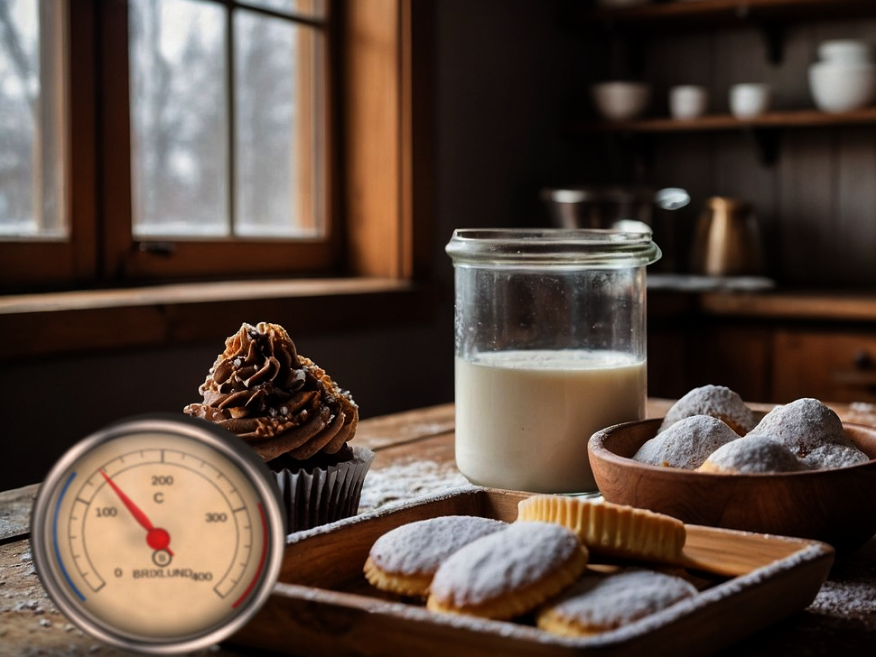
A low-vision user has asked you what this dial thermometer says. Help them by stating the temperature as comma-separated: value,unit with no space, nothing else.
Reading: 140,°C
